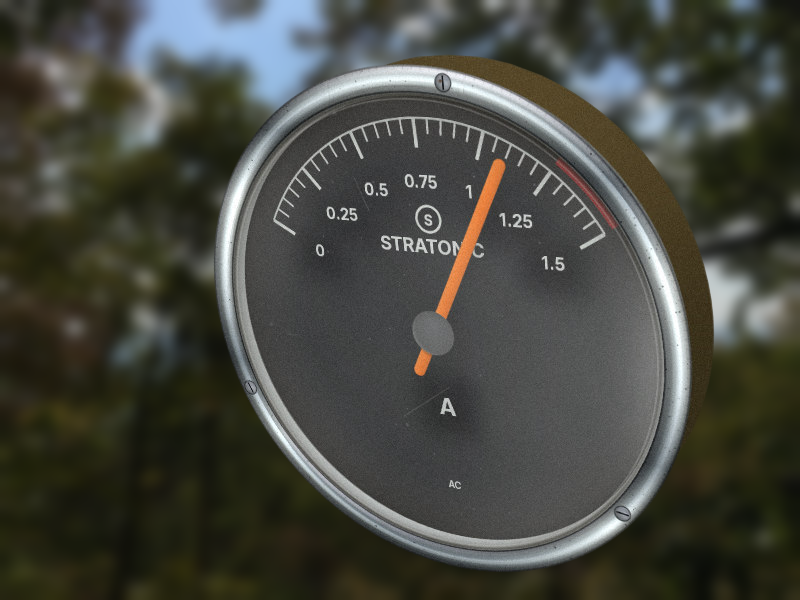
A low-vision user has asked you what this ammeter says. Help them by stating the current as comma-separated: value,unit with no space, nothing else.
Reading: 1.1,A
